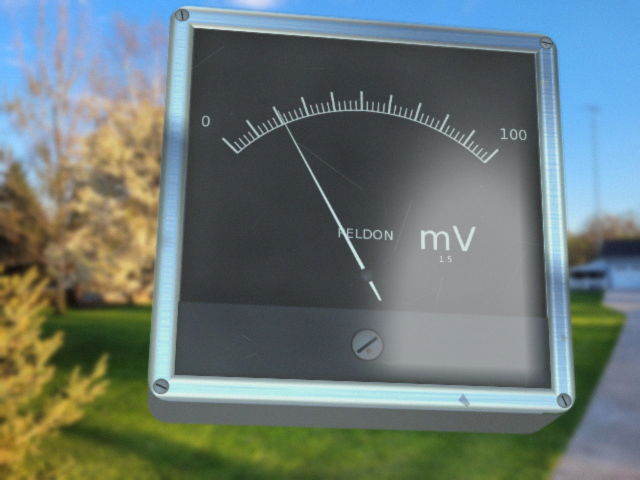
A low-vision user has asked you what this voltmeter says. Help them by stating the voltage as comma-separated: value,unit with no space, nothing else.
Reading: 20,mV
